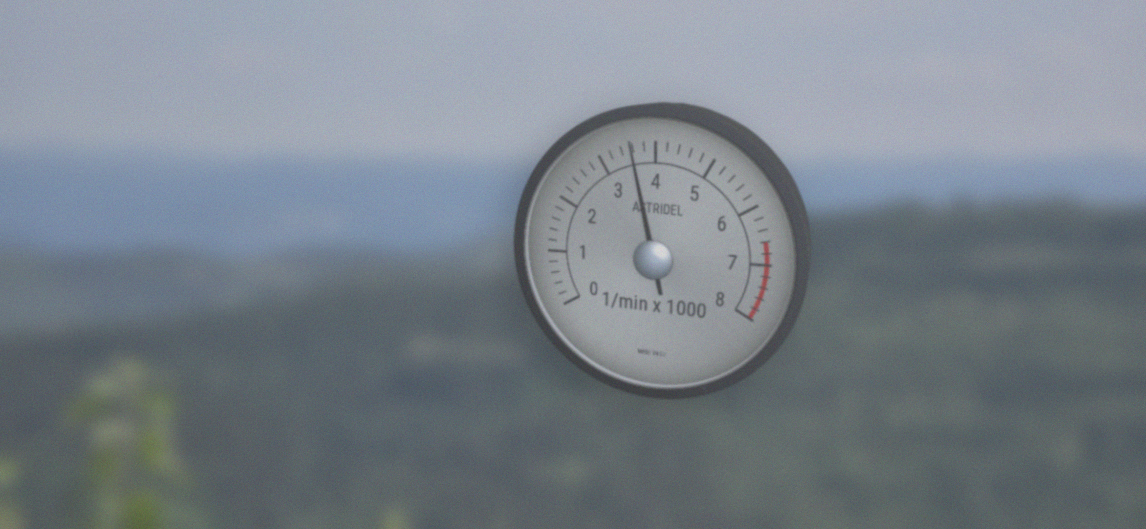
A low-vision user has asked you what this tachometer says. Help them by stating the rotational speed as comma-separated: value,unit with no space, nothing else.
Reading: 3600,rpm
